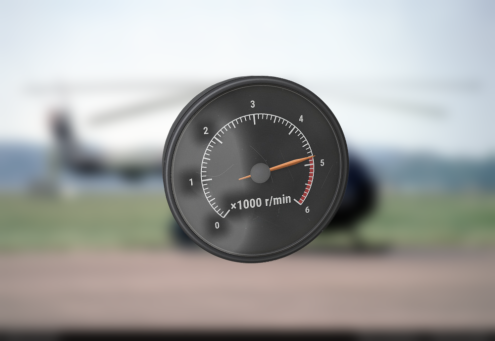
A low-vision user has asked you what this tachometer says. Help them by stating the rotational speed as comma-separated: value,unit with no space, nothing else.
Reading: 4800,rpm
